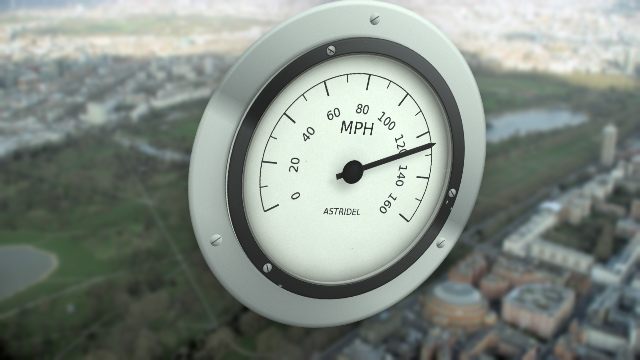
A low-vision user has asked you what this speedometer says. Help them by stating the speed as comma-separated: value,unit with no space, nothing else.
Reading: 125,mph
